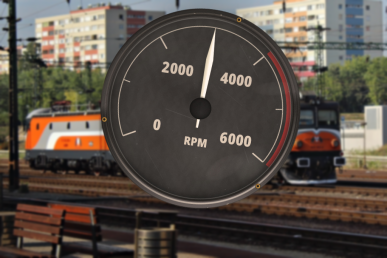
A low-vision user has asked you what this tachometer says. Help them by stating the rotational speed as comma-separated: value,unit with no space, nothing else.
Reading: 3000,rpm
